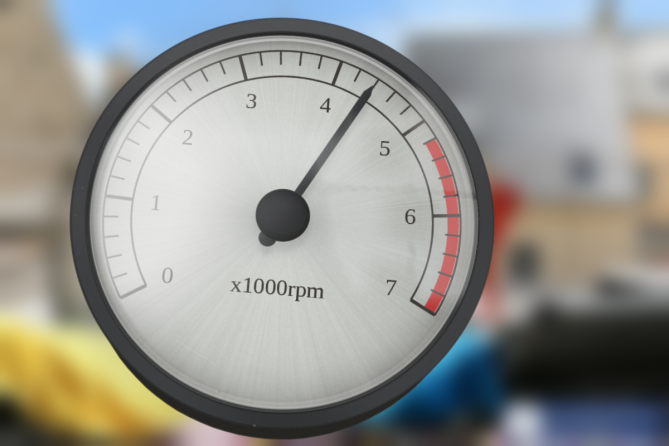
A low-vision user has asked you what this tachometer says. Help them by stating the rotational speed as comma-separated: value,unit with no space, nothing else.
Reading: 4400,rpm
